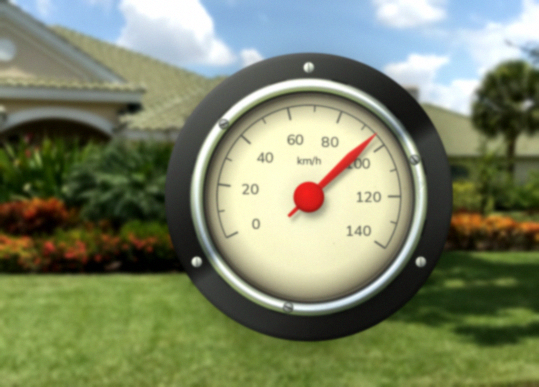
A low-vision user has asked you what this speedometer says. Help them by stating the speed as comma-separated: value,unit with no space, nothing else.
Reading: 95,km/h
